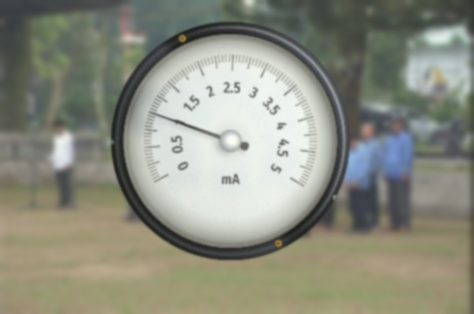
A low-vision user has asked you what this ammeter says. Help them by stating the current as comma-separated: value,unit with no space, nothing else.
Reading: 1,mA
